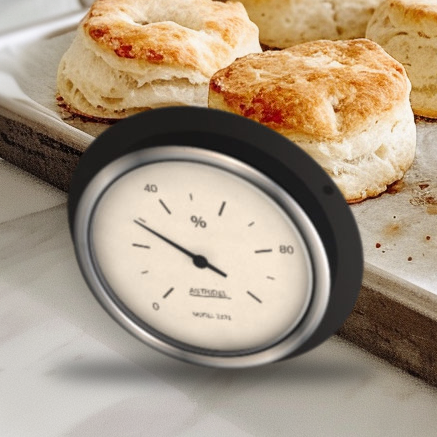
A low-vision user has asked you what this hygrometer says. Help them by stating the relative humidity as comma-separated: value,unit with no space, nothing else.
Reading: 30,%
